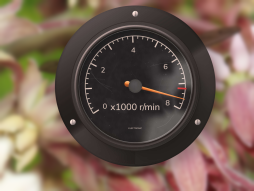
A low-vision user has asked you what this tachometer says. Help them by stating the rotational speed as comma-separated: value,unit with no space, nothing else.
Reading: 7600,rpm
